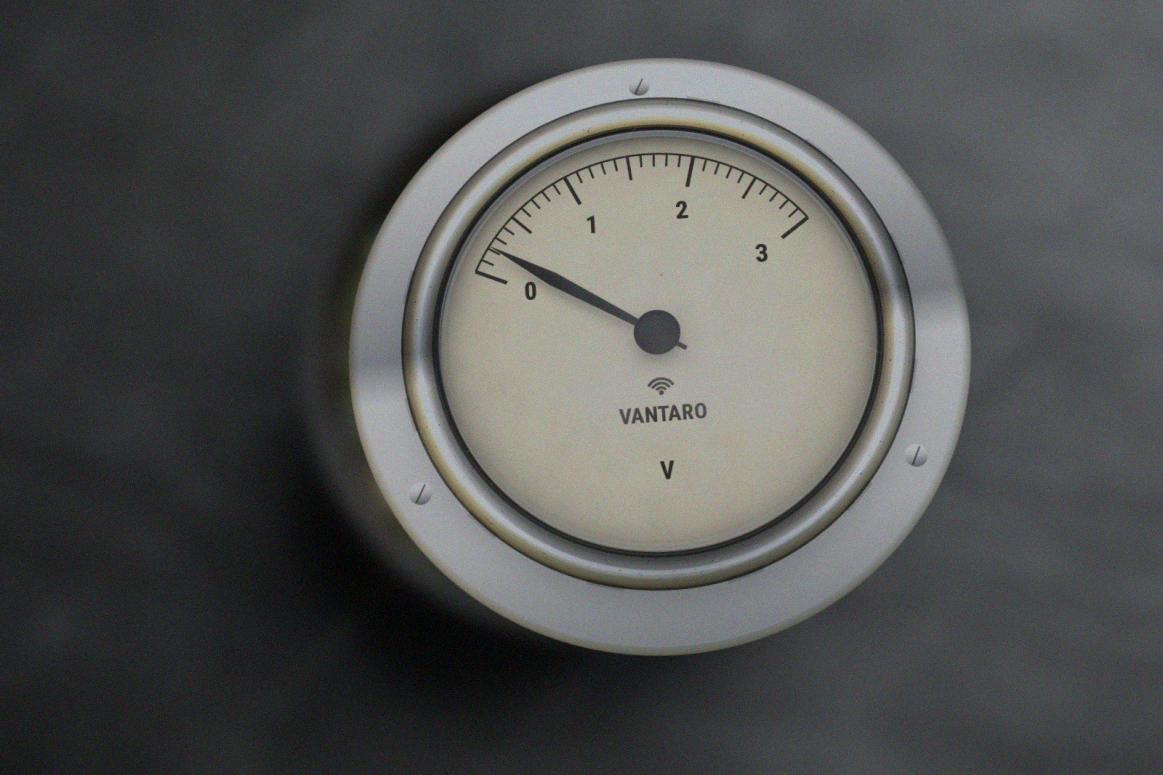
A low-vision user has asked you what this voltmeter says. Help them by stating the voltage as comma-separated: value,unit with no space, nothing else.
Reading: 0.2,V
